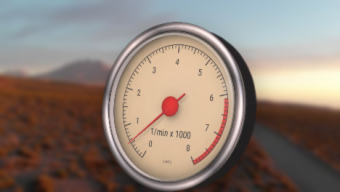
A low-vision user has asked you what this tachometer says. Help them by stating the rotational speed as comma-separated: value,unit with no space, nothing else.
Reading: 500,rpm
